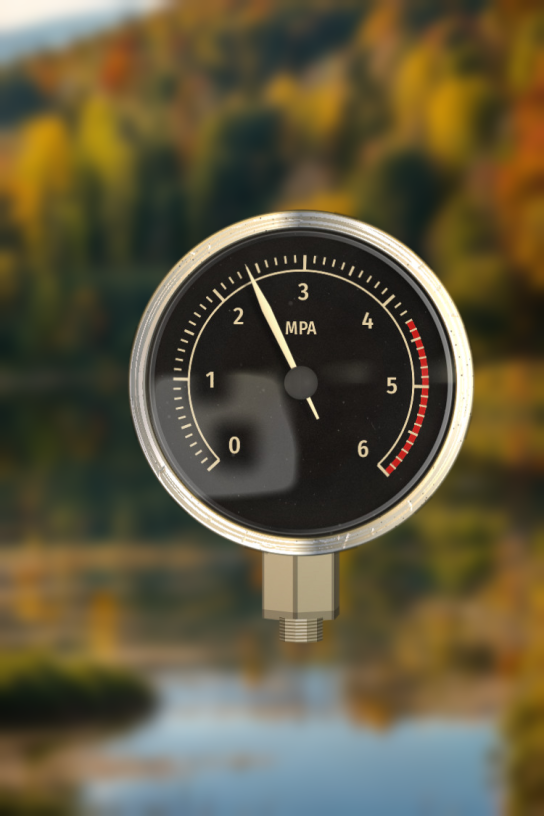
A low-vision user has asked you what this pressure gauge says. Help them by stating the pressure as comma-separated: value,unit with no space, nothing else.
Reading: 2.4,MPa
